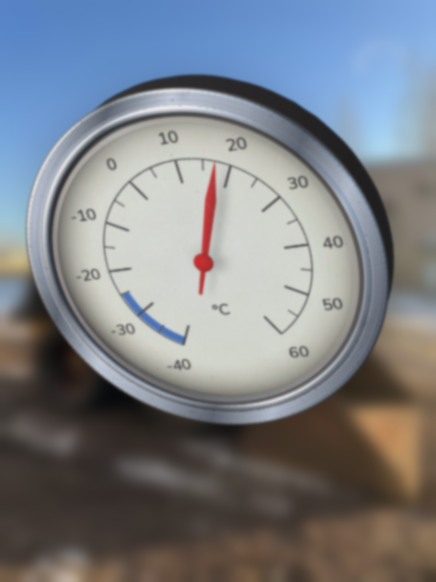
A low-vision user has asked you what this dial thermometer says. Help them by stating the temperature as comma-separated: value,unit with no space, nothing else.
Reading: 17.5,°C
